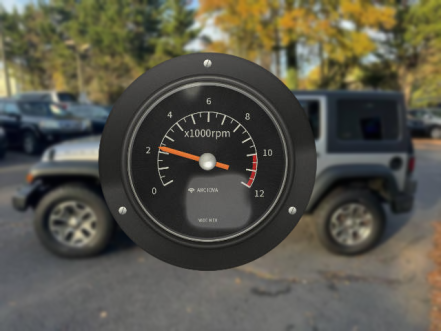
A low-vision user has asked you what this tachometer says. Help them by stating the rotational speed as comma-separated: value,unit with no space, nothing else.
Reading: 2250,rpm
